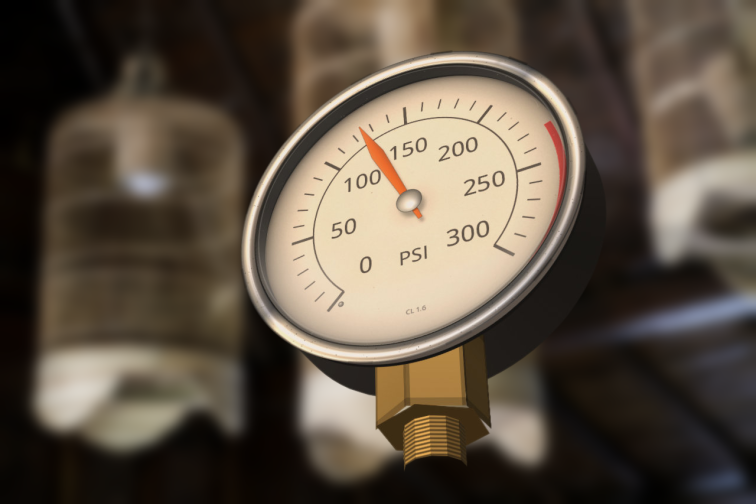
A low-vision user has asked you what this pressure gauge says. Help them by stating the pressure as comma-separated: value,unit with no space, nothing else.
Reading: 125,psi
